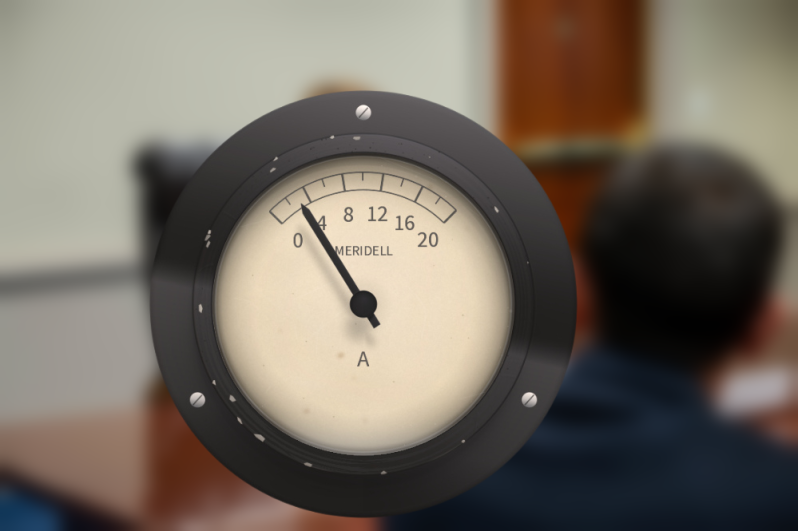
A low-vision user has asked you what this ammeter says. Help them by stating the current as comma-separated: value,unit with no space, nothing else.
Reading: 3,A
